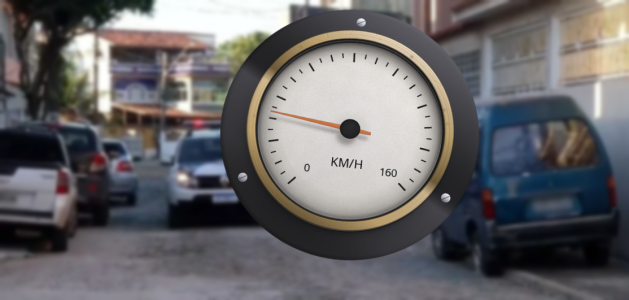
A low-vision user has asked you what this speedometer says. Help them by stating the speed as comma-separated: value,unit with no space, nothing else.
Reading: 32.5,km/h
